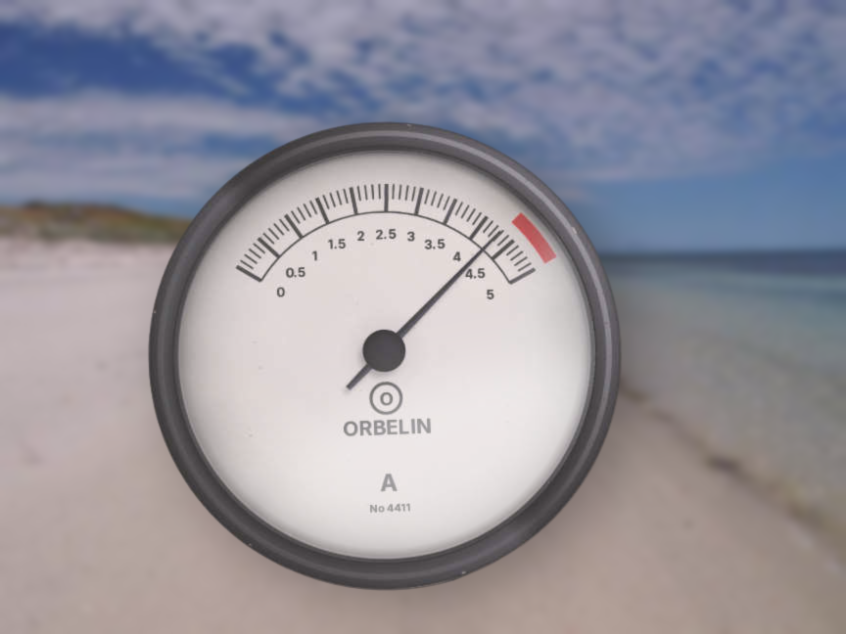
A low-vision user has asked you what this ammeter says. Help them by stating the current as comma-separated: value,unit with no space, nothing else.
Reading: 4.3,A
